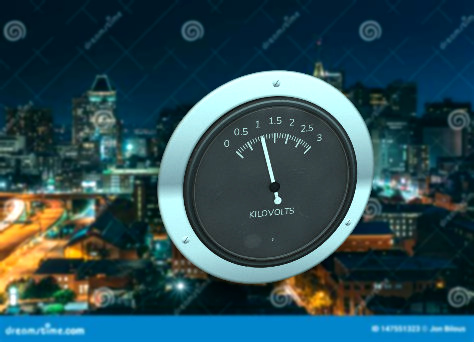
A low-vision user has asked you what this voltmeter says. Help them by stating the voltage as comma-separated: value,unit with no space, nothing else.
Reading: 1,kV
